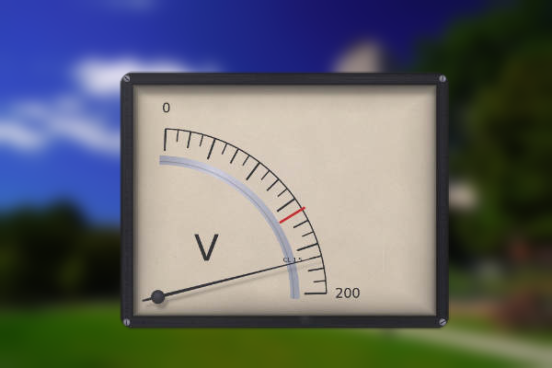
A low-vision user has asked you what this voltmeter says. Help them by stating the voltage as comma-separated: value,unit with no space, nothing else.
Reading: 170,V
